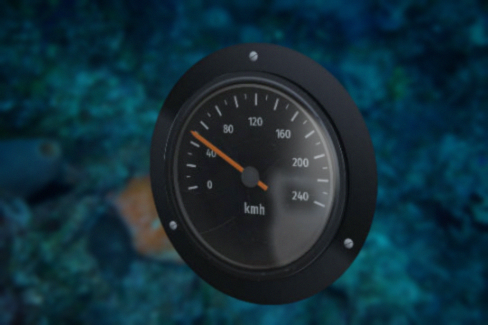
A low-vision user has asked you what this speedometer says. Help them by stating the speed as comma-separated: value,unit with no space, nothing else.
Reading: 50,km/h
